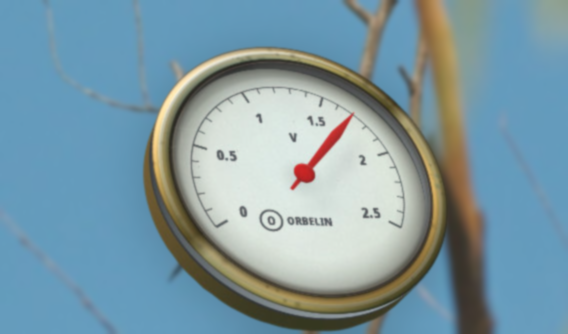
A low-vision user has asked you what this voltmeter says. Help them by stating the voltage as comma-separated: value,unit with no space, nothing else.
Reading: 1.7,V
